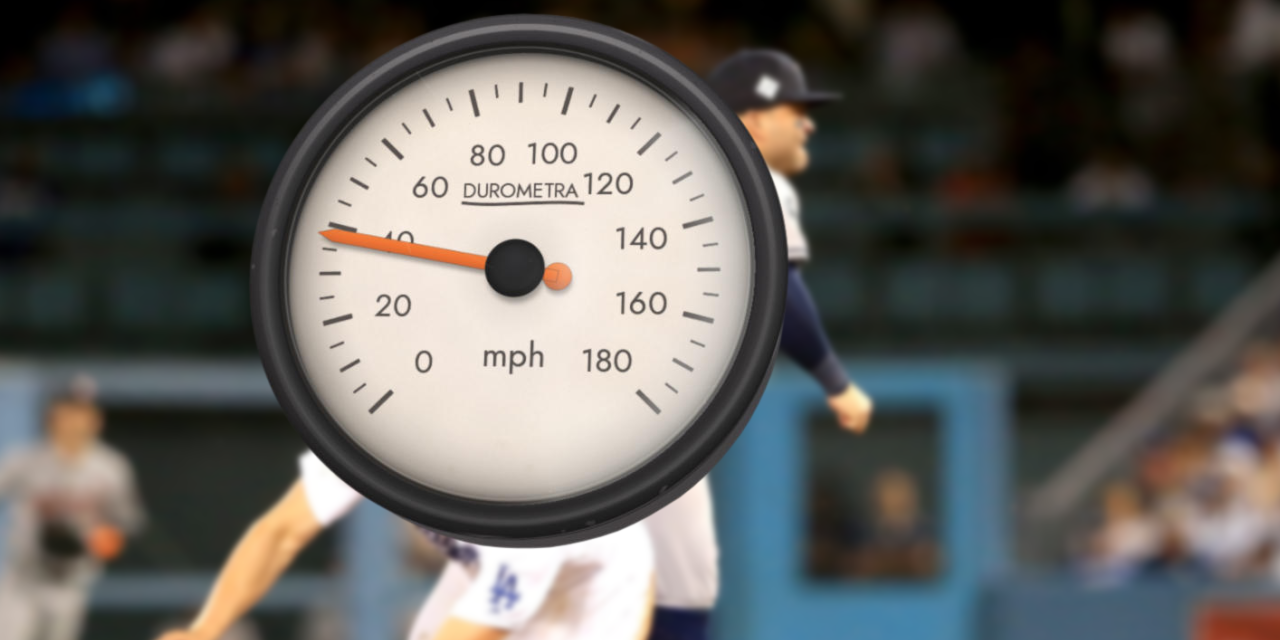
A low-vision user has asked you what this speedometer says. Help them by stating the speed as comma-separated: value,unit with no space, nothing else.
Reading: 37.5,mph
